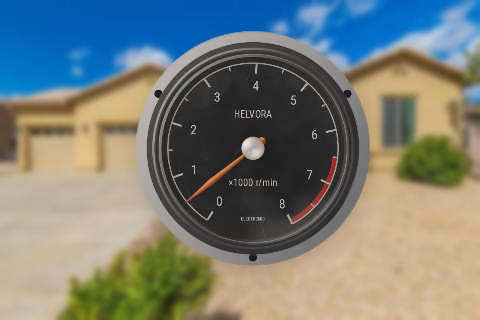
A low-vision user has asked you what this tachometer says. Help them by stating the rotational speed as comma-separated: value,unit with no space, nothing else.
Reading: 500,rpm
